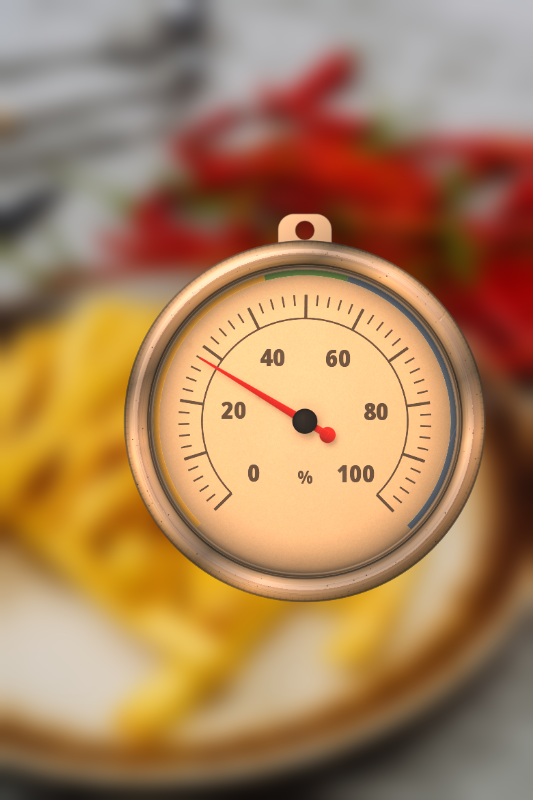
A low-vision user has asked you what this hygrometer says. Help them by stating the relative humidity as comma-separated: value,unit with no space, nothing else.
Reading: 28,%
